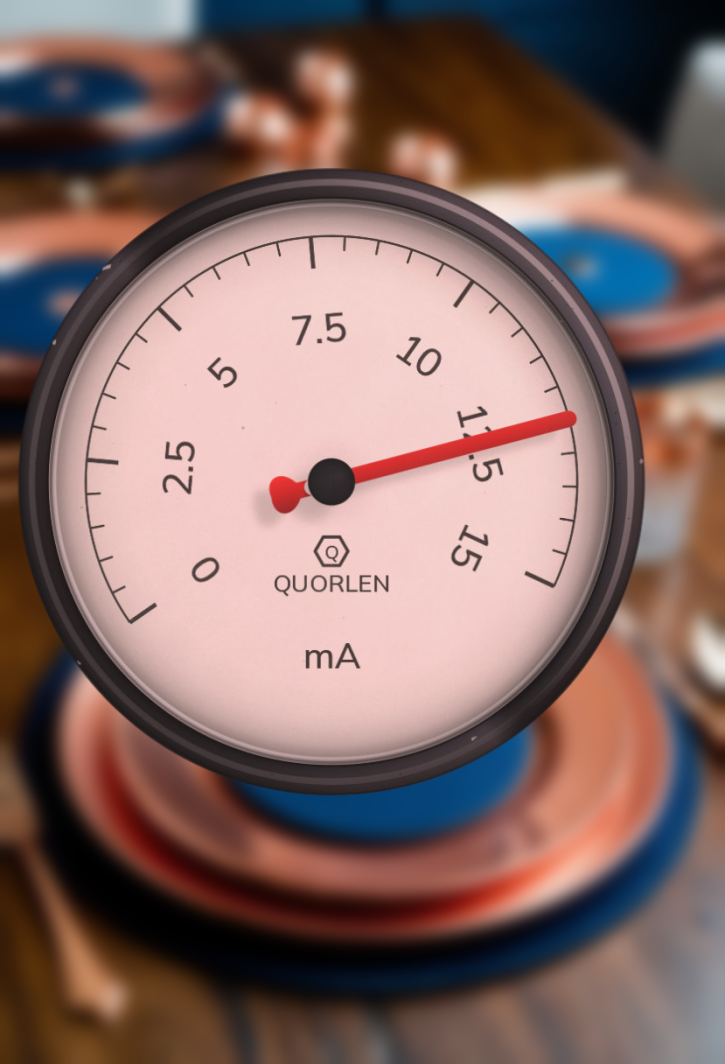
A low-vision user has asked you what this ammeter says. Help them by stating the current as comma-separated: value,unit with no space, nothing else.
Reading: 12.5,mA
